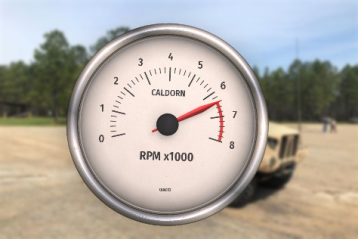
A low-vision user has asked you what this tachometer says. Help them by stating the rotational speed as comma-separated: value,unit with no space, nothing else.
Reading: 6400,rpm
